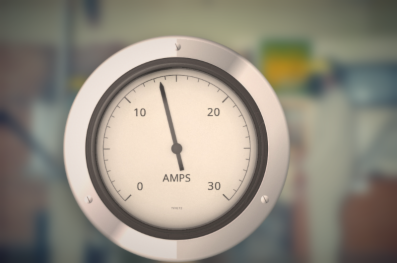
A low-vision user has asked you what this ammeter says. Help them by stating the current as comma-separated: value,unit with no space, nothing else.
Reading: 13.5,A
